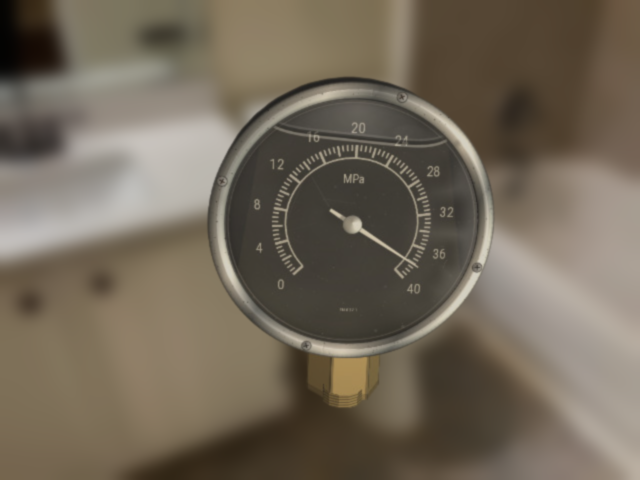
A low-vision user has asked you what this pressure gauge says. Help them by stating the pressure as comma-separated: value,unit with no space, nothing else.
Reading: 38,MPa
